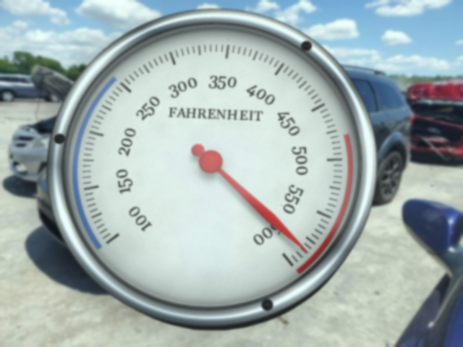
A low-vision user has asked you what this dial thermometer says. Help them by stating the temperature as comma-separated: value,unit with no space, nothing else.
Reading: 585,°F
